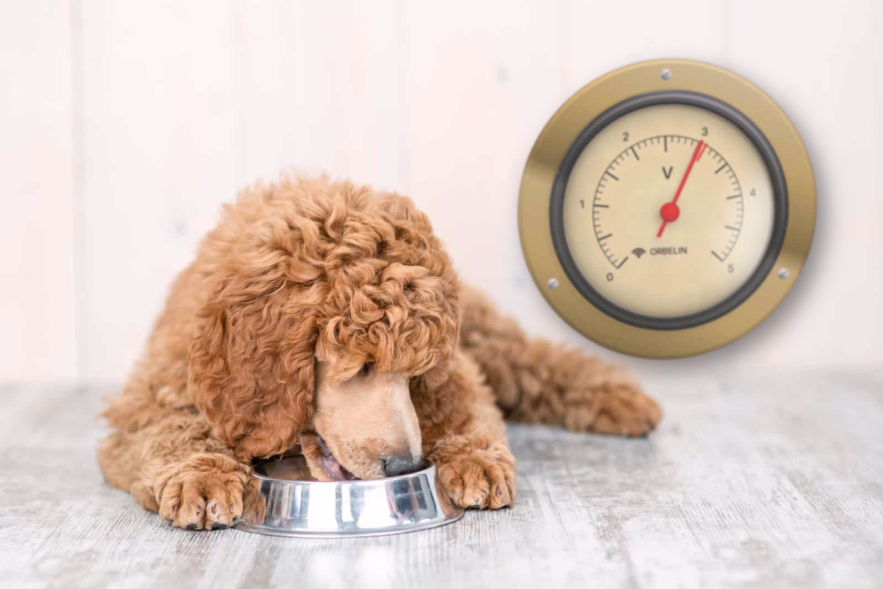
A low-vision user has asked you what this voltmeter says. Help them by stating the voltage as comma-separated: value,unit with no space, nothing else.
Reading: 3,V
